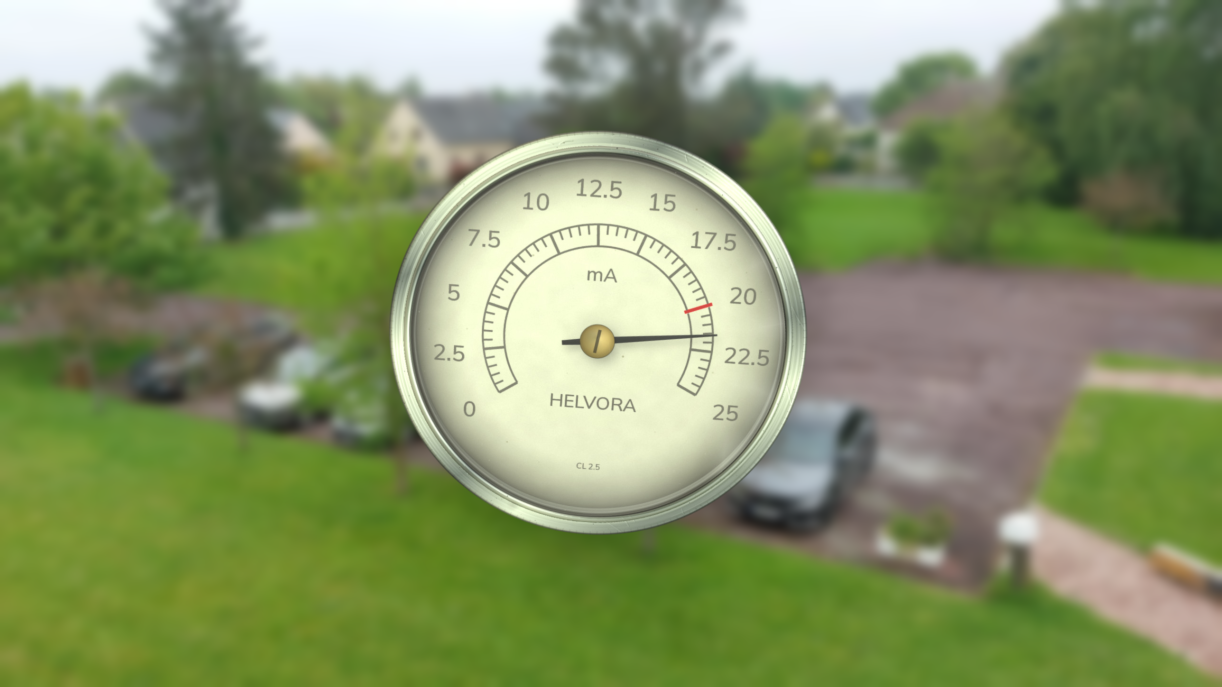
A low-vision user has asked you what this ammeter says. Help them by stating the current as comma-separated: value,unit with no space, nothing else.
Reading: 21.5,mA
